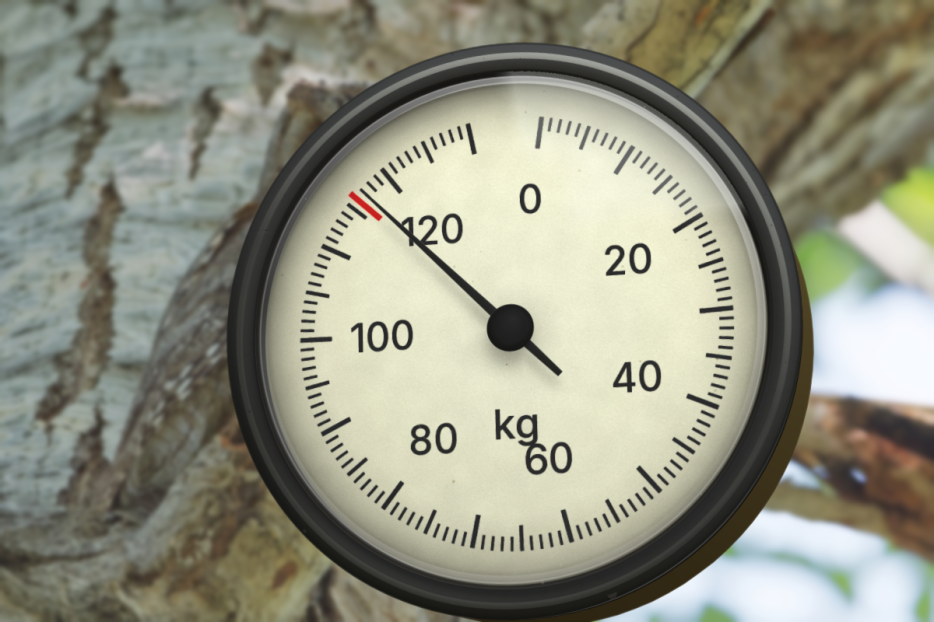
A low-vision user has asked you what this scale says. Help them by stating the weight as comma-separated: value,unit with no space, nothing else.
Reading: 117,kg
